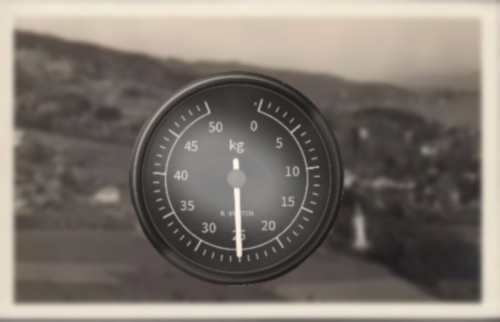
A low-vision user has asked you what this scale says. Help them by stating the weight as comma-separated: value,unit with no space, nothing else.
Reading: 25,kg
